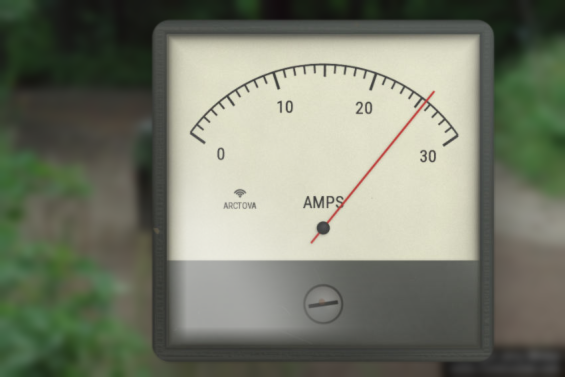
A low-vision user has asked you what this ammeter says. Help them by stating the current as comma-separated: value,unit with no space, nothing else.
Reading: 25.5,A
